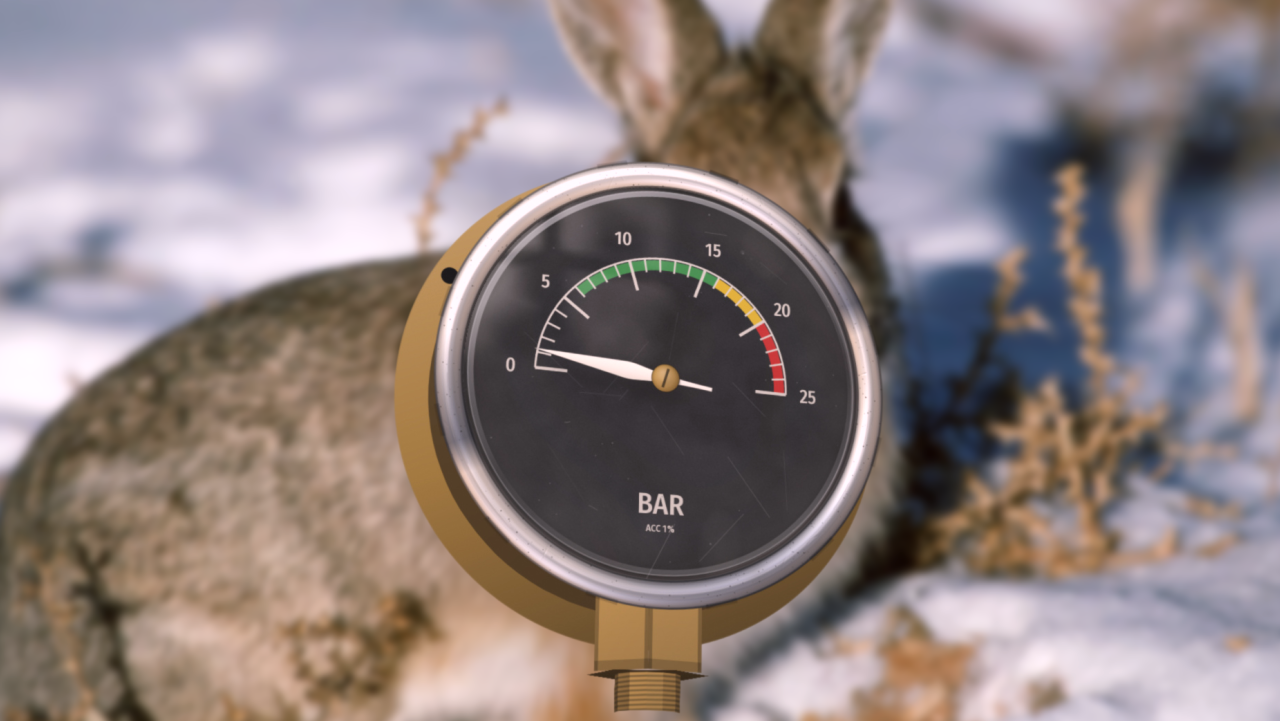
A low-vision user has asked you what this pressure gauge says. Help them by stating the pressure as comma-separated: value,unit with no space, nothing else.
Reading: 1,bar
